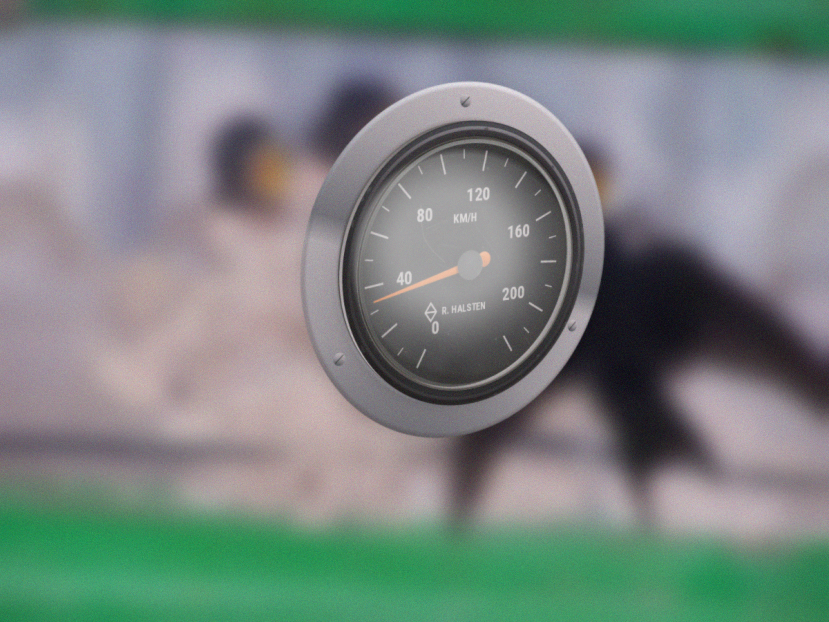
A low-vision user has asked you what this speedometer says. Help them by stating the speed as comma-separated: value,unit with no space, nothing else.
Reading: 35,km/h
